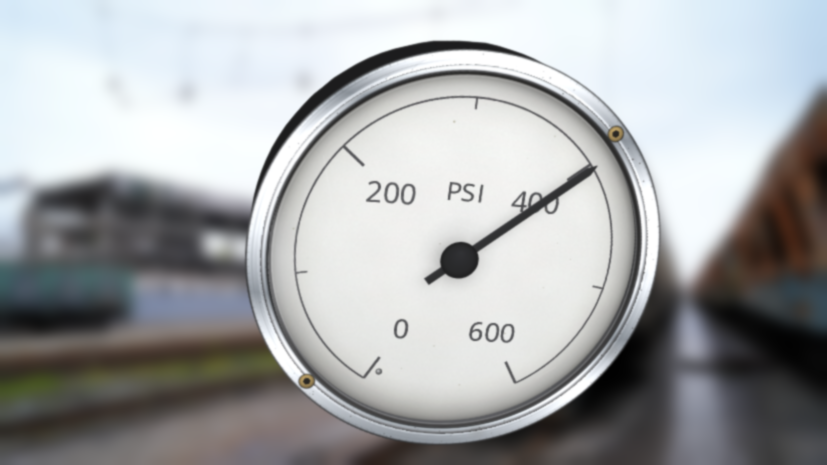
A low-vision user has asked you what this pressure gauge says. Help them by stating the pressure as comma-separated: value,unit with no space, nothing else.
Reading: 400,psi
